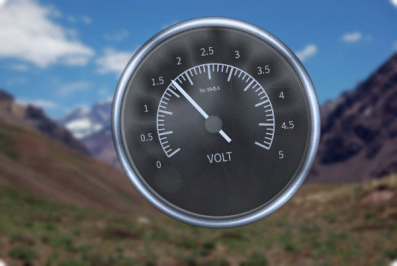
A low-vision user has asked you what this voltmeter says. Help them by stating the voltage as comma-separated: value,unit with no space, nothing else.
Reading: 1.7,V
